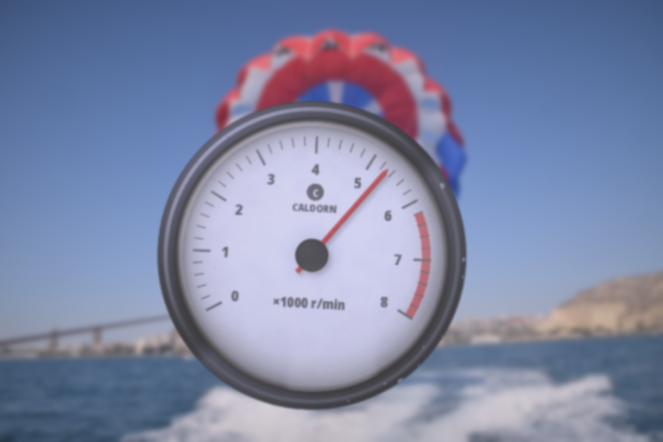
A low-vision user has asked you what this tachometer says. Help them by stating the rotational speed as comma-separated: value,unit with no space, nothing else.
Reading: 5300,rpm
